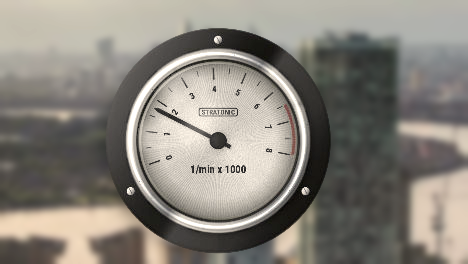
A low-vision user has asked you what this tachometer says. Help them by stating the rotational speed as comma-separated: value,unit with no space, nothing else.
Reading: 1750,rpm
